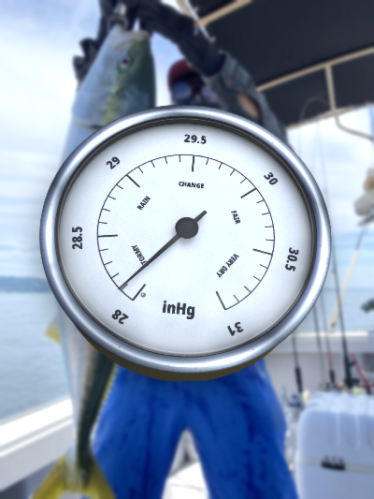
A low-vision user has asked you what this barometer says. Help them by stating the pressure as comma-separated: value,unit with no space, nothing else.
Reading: 28.1,inHg
